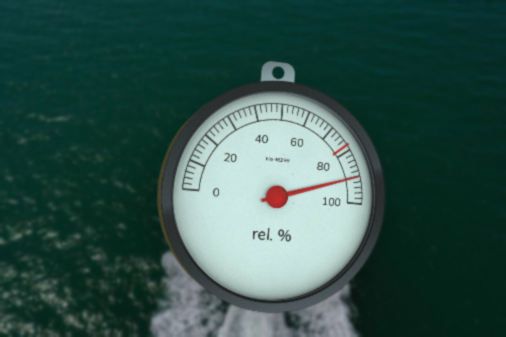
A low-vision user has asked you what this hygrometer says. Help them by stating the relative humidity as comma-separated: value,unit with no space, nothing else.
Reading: 90,%
